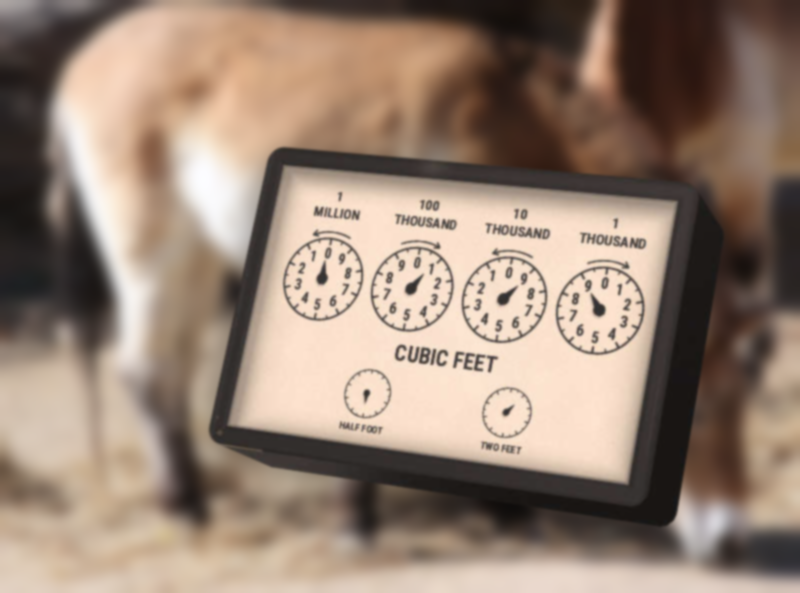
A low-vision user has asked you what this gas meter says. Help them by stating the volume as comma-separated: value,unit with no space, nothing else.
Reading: 8900,ft³
